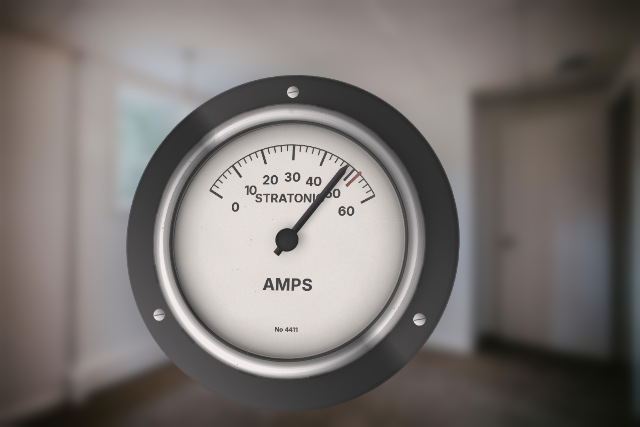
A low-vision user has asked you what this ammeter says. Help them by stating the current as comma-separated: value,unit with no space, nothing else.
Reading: 48,A
